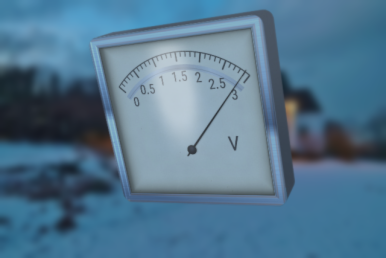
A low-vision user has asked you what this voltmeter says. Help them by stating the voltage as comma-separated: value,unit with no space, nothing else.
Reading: 2.9,V
